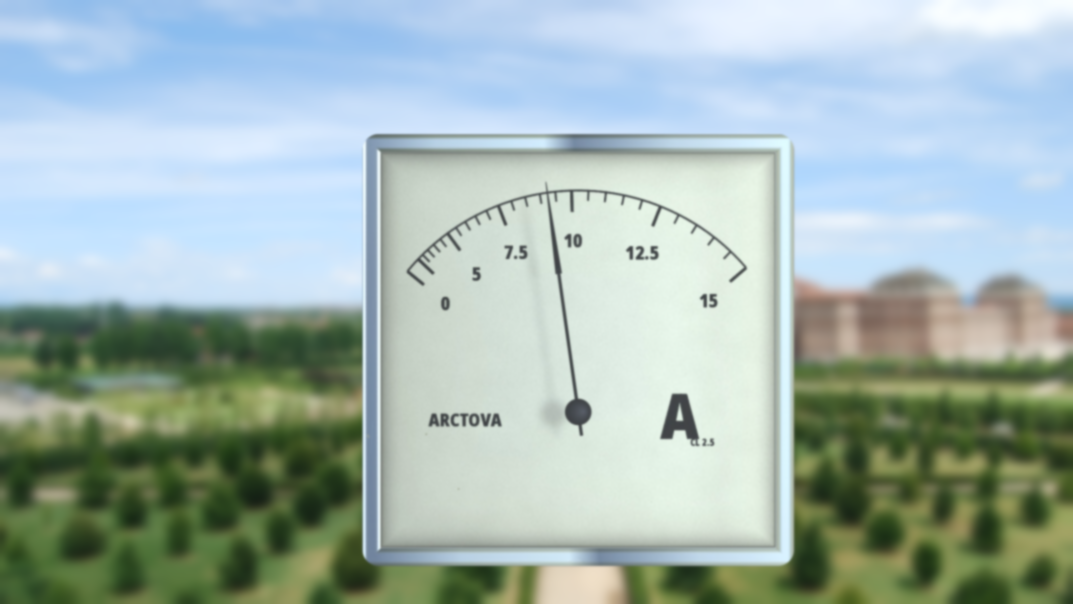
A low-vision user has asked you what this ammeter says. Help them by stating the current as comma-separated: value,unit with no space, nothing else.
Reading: 9.25,A
